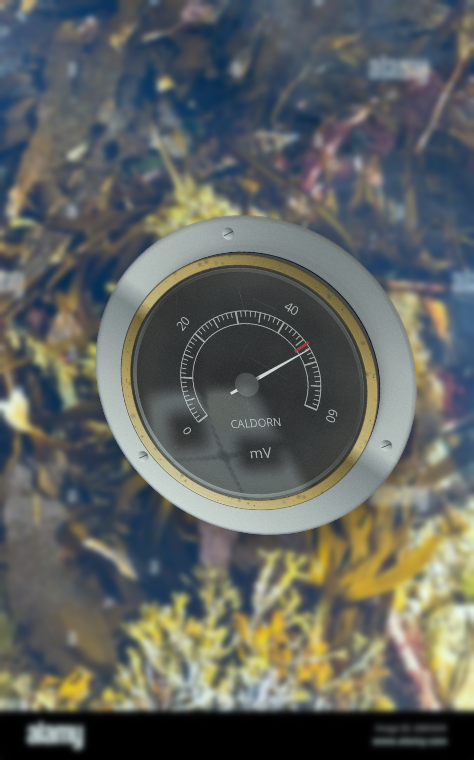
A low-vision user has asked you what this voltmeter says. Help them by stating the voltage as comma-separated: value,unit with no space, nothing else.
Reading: 47,mV
